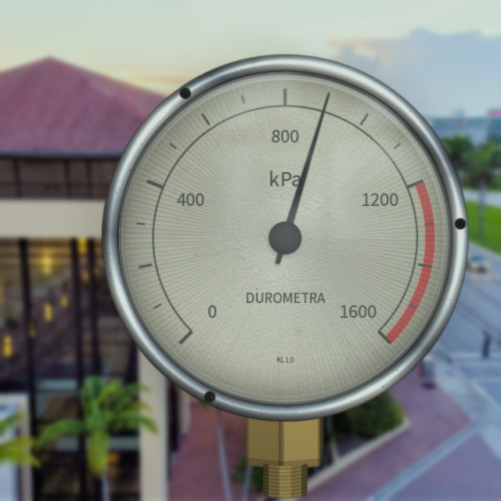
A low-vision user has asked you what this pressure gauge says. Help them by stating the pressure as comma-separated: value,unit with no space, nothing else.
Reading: 900,kPa
